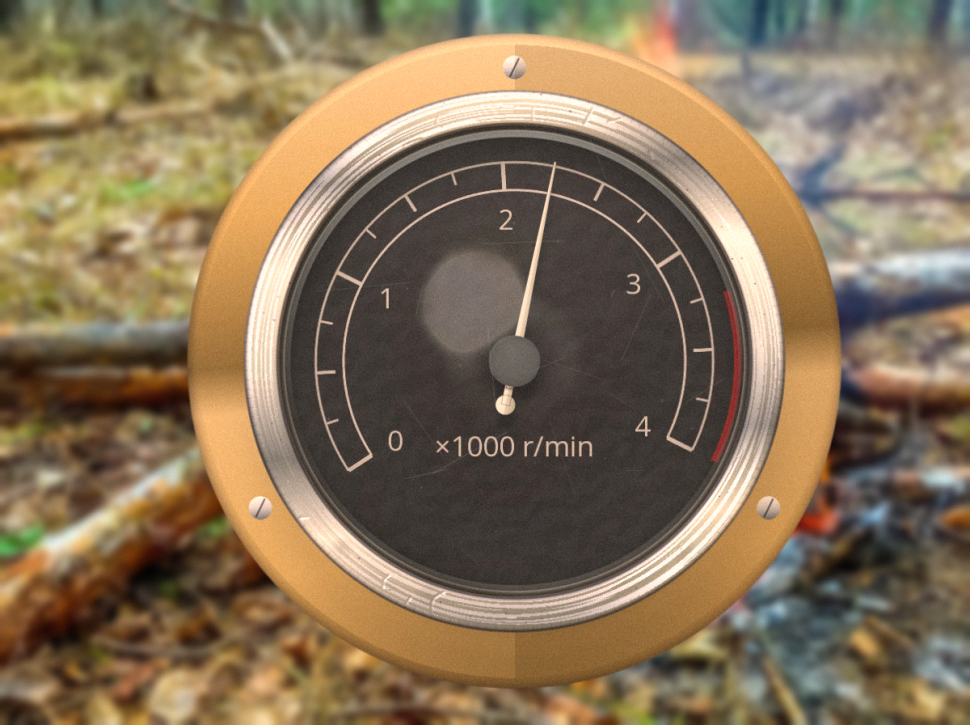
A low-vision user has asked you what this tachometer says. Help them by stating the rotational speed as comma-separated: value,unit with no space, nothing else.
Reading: 2250,rpm
